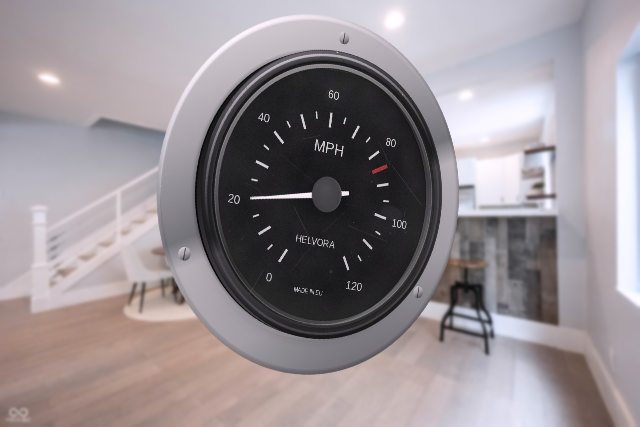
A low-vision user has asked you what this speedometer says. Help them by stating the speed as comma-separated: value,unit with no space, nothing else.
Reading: 20,mph
